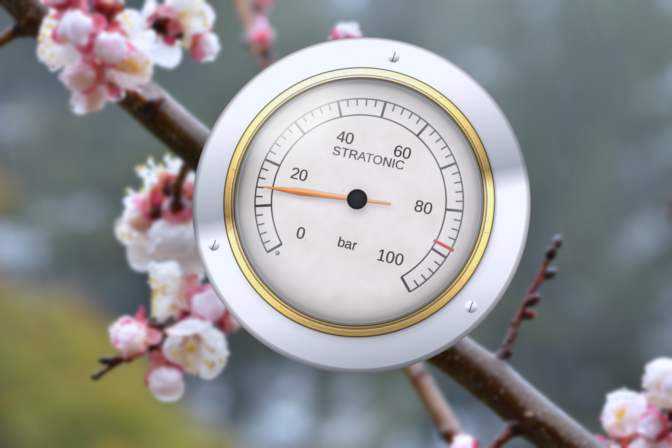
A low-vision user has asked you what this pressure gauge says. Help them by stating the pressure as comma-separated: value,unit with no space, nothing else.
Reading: 14,bar
